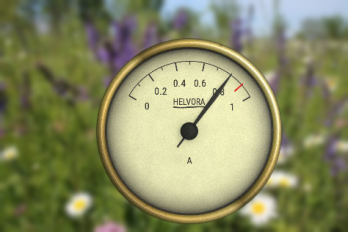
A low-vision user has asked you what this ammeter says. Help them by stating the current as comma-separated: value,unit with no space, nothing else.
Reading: 0.8,A
